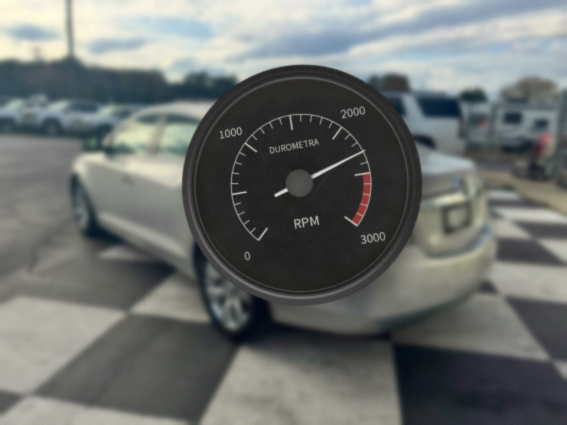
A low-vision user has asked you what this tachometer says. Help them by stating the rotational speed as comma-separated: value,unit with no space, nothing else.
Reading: 2300,rpm
